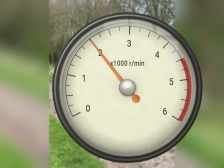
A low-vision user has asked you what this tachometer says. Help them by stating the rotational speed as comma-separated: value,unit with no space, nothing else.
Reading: 2000,rpm
